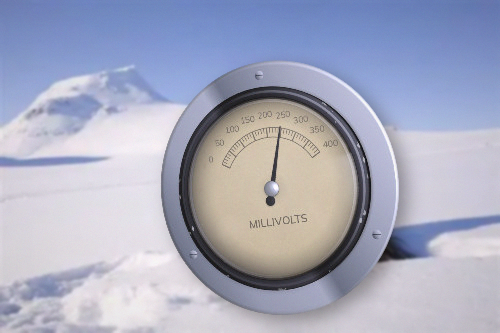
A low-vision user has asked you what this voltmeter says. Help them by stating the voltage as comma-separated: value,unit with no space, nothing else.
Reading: 250,mV
